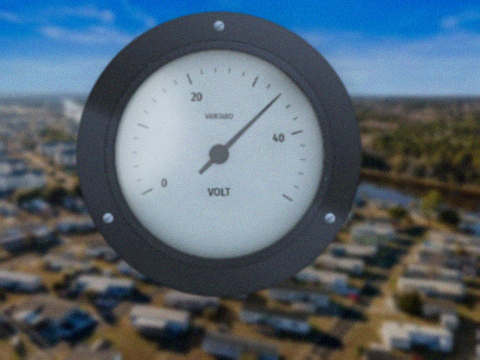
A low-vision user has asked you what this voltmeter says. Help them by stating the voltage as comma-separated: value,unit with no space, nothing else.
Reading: 34,V
